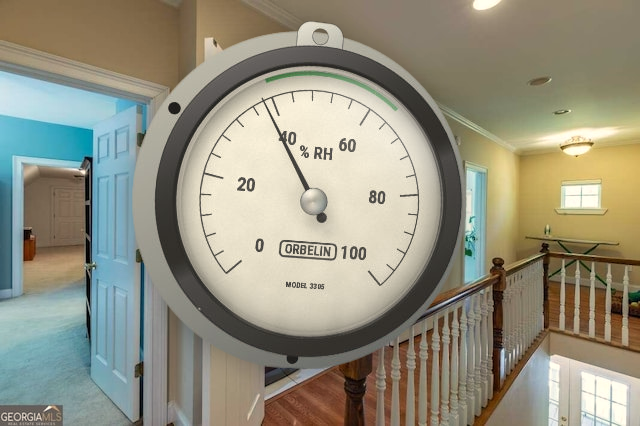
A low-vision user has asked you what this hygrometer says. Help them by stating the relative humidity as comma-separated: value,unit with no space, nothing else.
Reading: 38,%
